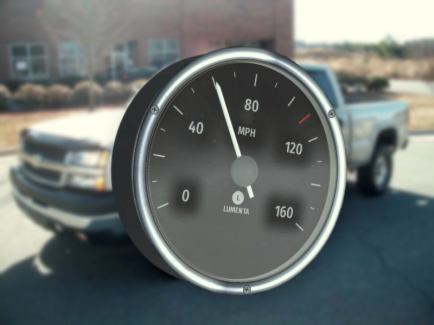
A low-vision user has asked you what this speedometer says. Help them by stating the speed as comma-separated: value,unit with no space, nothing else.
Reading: 60,mph
